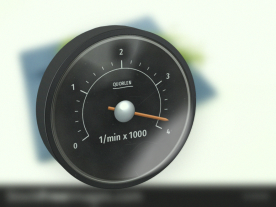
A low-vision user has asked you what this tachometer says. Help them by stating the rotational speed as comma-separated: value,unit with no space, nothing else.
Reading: 3800,rpm
